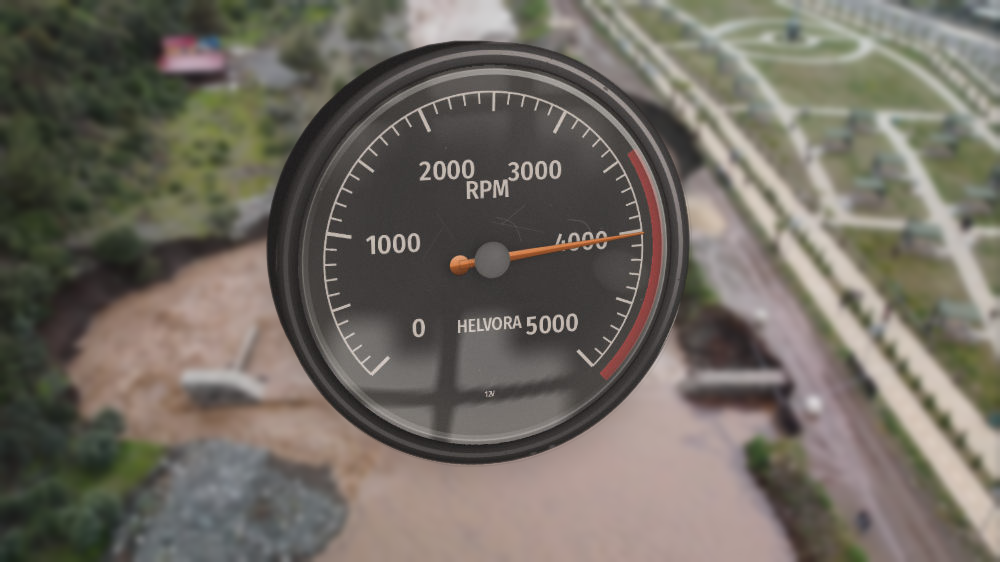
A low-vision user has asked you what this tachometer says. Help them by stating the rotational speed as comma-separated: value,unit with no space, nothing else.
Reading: 4000,rpm
